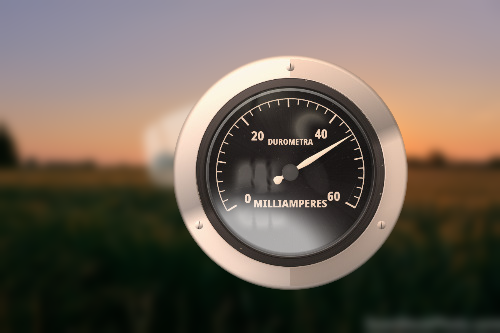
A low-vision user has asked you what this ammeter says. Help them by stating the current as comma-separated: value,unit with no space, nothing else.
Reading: 45,mA
